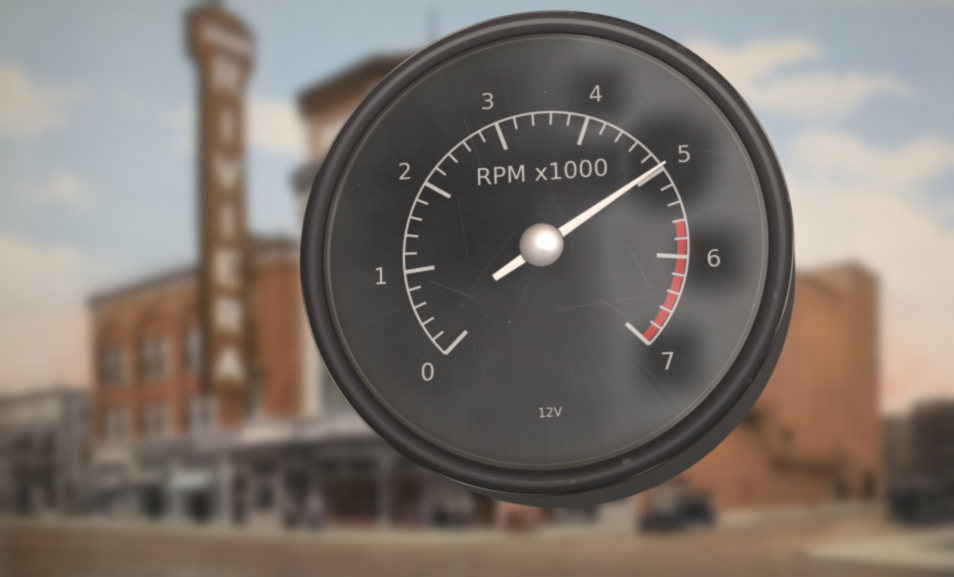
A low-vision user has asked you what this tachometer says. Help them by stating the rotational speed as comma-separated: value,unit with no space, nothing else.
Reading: 5000,rpm
